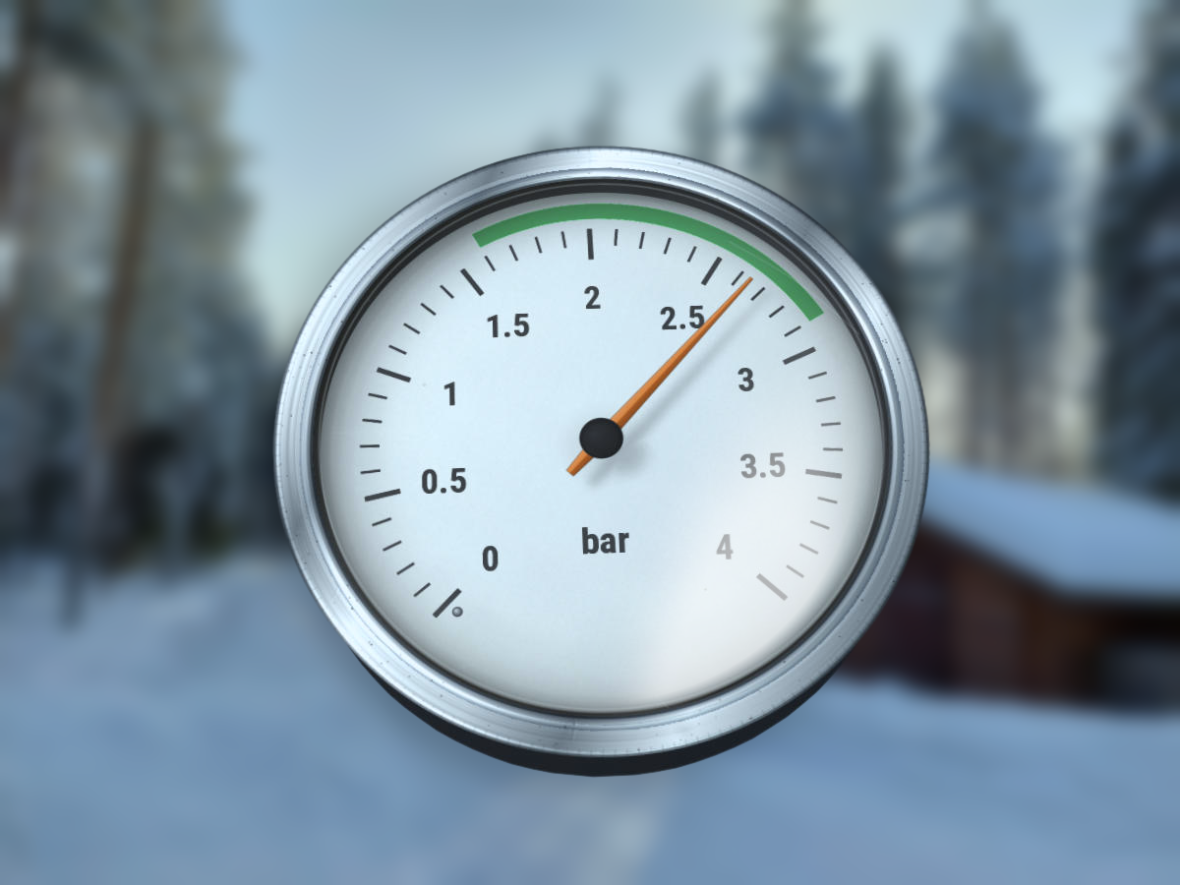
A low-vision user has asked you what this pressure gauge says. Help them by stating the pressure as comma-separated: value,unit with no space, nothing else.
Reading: 2.65,bar
